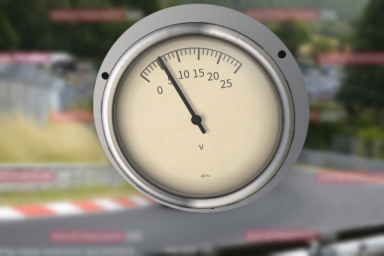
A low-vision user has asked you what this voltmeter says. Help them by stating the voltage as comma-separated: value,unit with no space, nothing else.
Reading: 6,V
